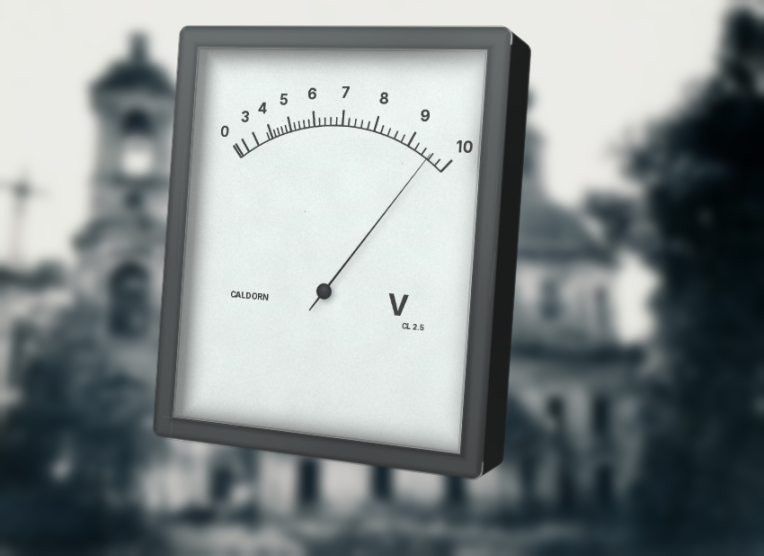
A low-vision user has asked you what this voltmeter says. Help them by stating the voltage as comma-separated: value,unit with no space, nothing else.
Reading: 9.6,V
